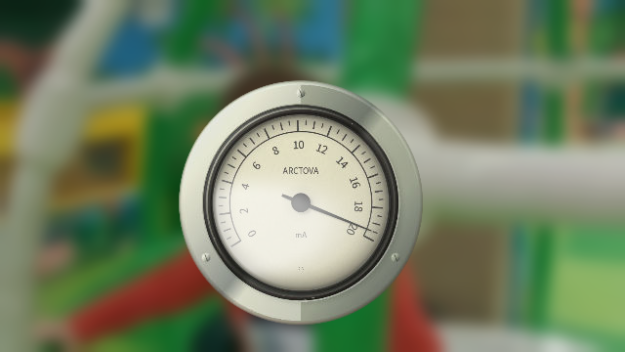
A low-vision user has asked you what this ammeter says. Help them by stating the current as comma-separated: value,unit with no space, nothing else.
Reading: 19.5,mA
